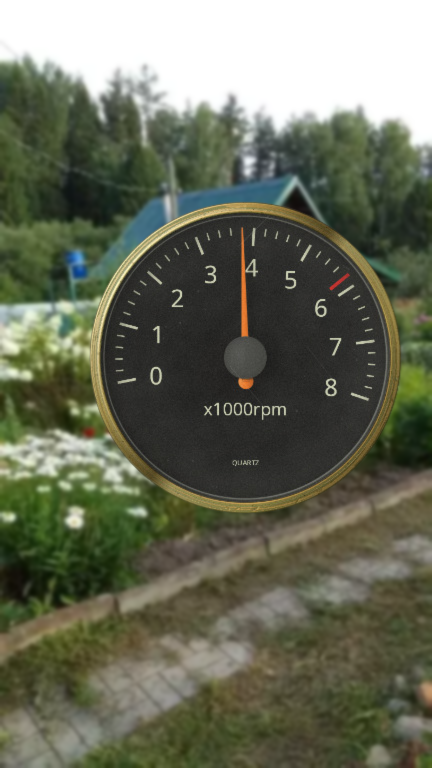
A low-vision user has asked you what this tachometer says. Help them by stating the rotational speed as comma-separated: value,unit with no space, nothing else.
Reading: 3800,rpm
